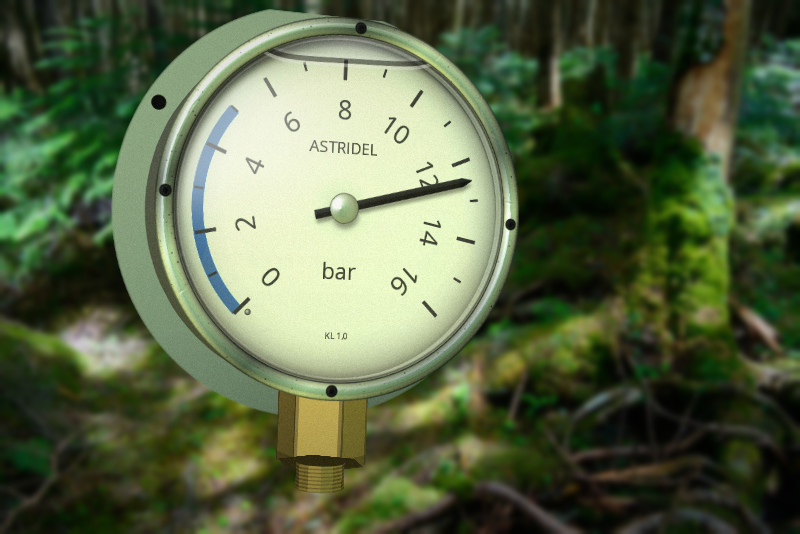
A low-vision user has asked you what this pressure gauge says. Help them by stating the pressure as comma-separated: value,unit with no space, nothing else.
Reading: 12.5,bar
